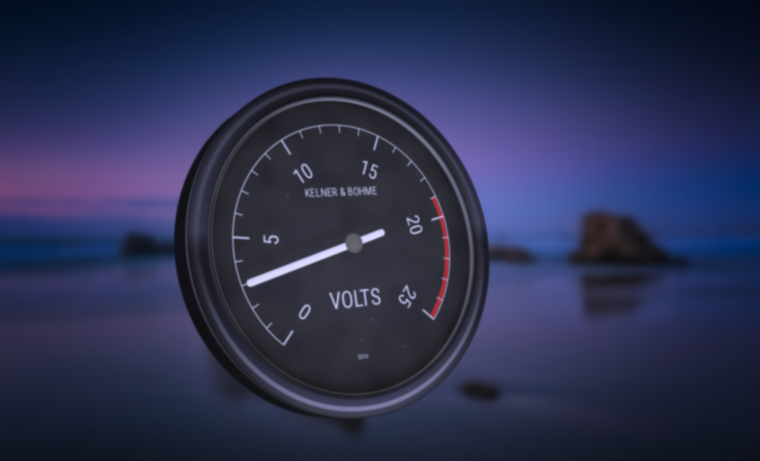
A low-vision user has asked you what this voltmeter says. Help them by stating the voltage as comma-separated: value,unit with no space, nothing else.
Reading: 3,V
